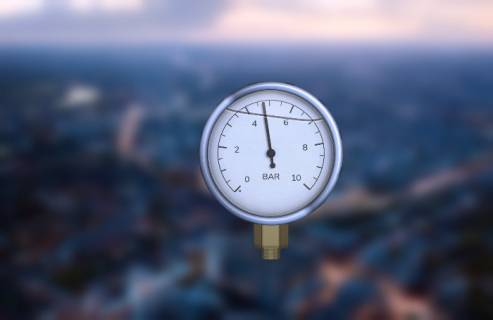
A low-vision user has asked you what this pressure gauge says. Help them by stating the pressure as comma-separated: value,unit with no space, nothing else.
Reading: 4.75,bar
